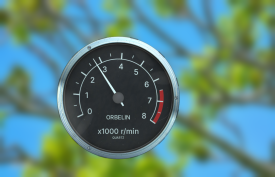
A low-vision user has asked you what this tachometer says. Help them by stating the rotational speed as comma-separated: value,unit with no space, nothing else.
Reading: 2750,rpm
